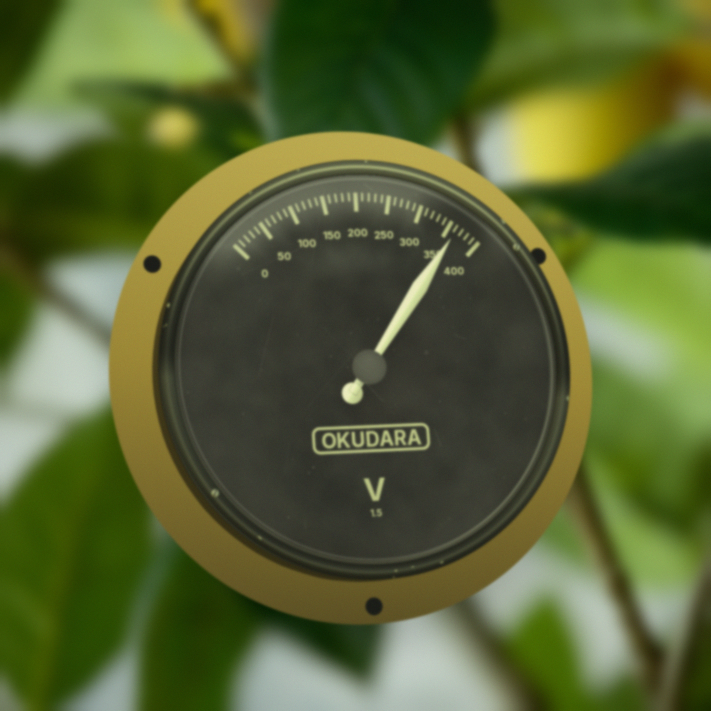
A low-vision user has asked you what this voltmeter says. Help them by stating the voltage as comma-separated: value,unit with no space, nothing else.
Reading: 360,V
